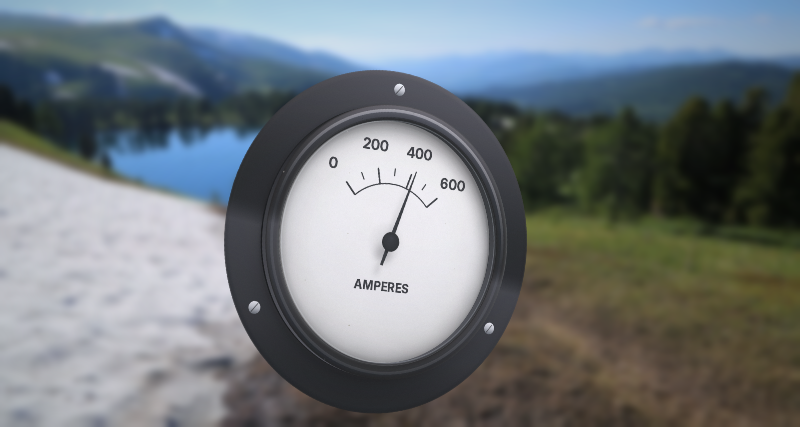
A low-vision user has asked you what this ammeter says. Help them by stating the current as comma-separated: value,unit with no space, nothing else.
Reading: 400,A
